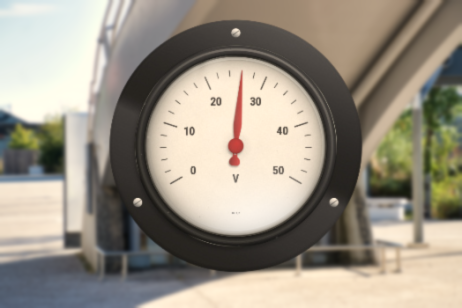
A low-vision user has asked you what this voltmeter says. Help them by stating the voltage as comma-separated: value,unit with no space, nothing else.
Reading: 26,V
